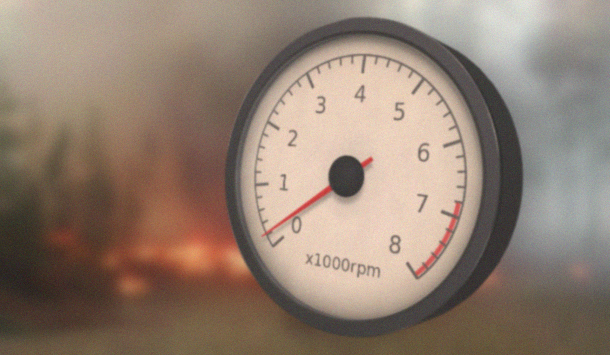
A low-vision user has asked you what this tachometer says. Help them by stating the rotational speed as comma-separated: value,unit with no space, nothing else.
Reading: 200,rpm
